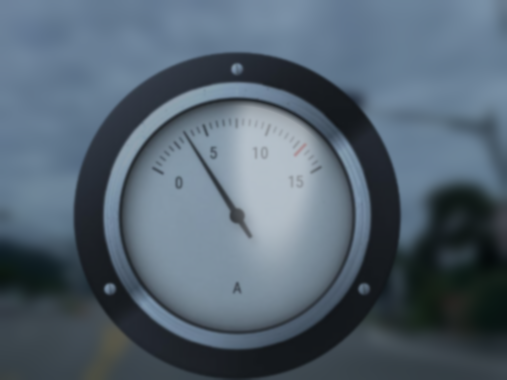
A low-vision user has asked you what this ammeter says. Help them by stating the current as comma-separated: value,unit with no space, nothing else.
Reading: 3.5,A
